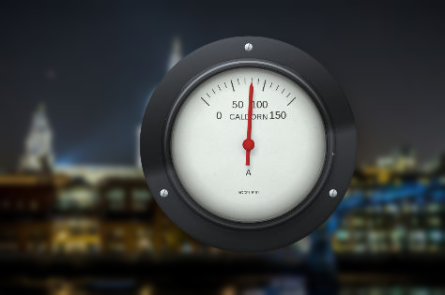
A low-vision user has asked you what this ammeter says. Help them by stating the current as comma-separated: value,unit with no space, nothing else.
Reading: 80,A
